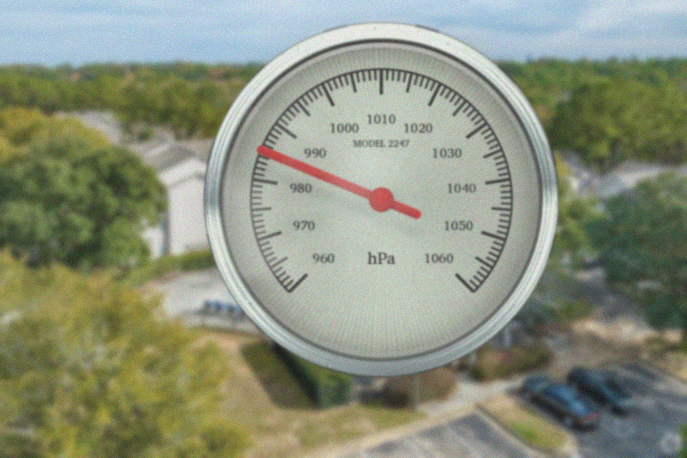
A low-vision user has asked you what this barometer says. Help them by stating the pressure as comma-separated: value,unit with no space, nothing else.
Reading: 985,hPa
